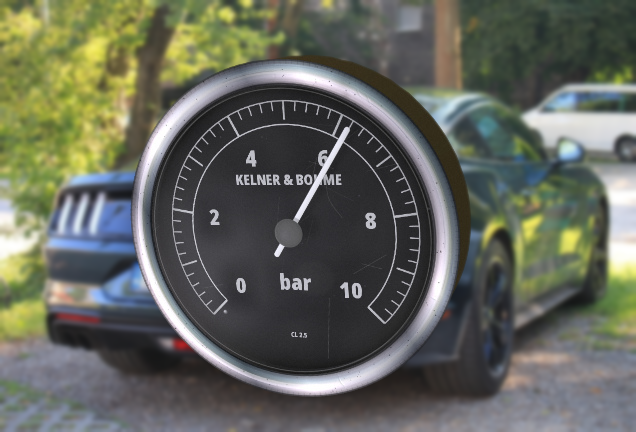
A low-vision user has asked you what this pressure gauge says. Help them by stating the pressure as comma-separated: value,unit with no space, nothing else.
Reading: 6.2,bar
